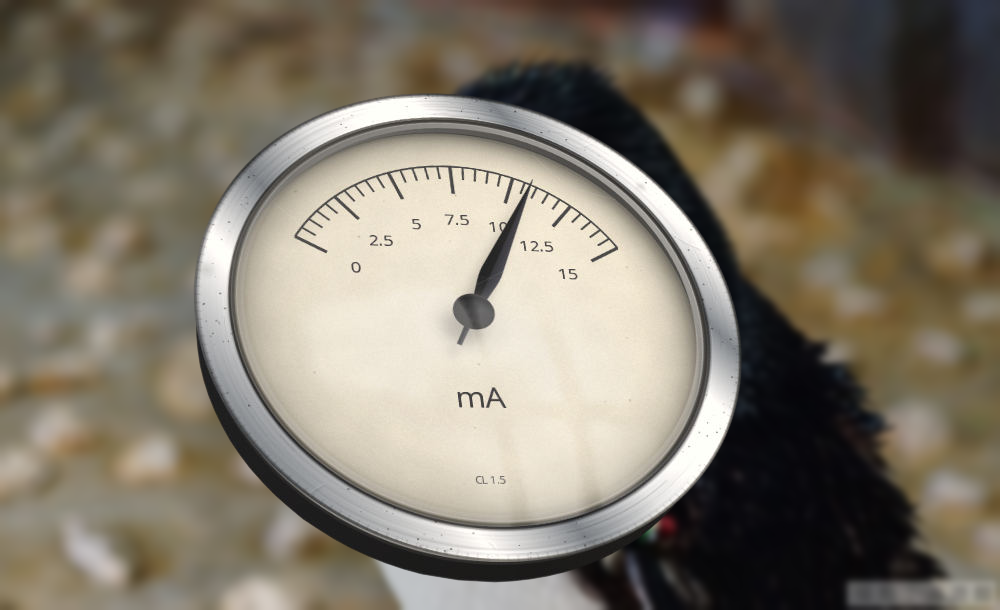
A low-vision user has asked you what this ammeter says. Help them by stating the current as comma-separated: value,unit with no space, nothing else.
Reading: 10.75,mA
